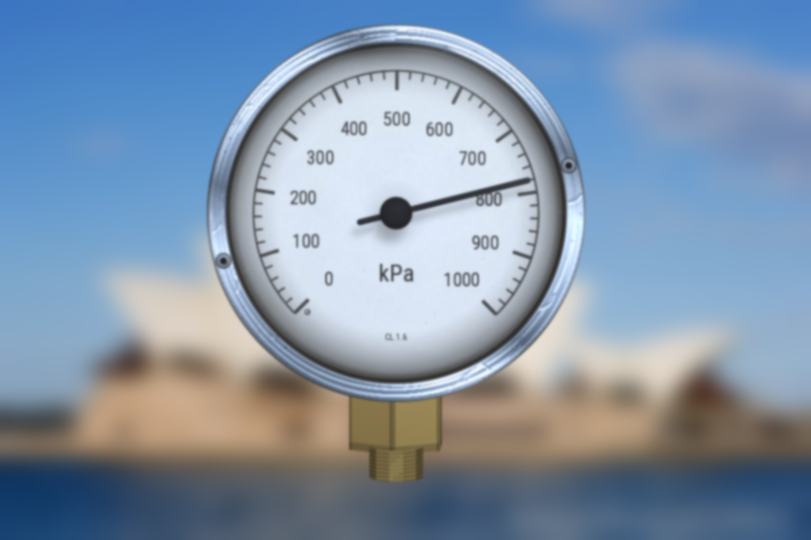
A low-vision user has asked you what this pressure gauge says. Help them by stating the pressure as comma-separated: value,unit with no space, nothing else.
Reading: 780,kPa
